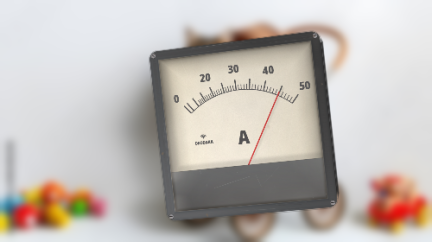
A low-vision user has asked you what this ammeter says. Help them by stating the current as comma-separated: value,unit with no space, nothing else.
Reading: 45,A
